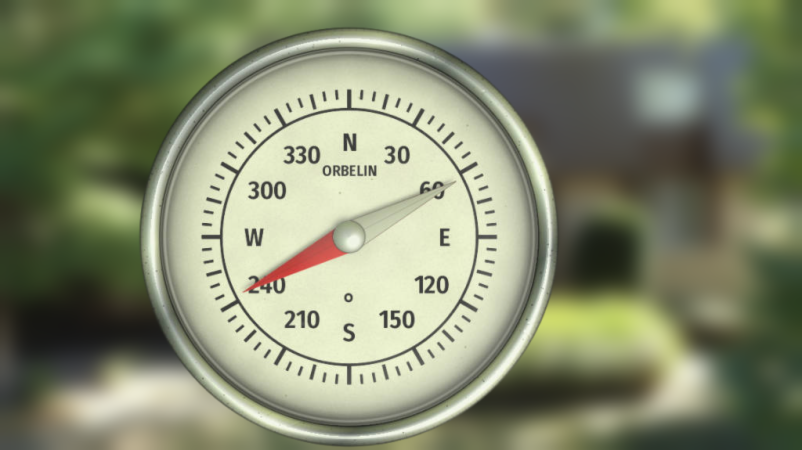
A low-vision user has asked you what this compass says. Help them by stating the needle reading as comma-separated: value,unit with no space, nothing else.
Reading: 242.5,°
